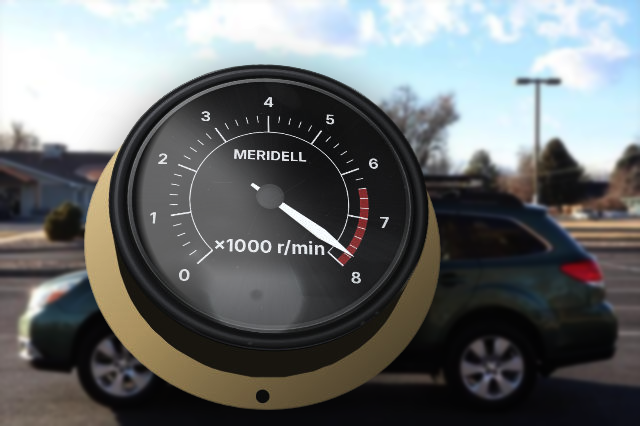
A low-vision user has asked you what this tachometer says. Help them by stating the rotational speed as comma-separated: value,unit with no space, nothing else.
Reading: 7800,rpm
